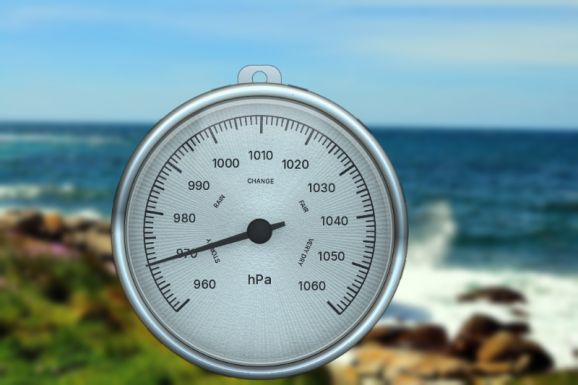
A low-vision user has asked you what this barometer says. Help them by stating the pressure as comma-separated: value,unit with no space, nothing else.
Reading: 970,hPa
